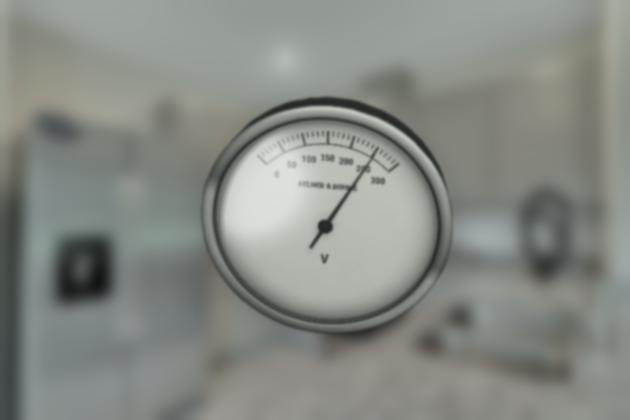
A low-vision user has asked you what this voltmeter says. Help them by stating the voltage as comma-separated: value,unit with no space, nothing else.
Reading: 250,V
